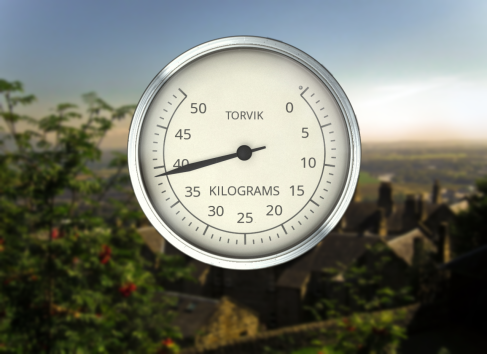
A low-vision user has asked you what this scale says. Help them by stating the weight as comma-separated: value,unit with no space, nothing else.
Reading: 39,kg
